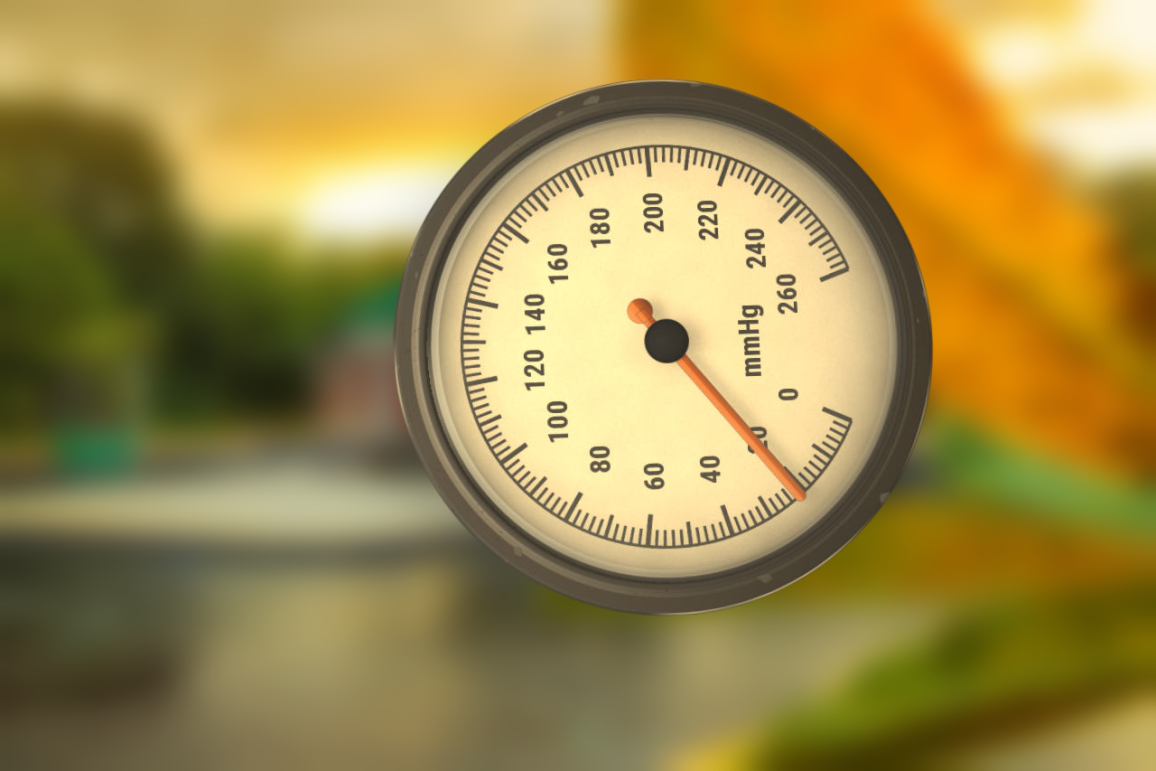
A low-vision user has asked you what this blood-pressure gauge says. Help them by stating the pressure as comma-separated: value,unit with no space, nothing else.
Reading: 22,mmHg
